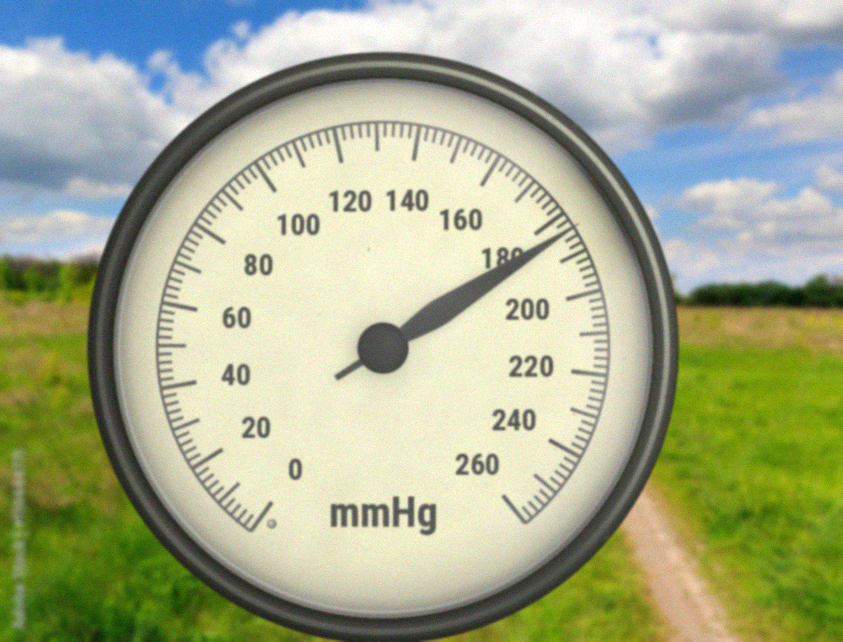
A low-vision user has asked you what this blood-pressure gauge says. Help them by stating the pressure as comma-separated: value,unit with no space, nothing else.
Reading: 184,mmHg
